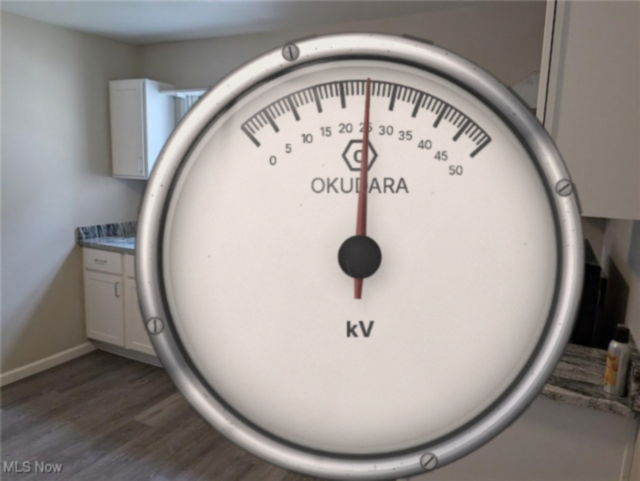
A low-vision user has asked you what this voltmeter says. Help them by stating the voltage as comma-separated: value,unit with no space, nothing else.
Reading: 25,kV
